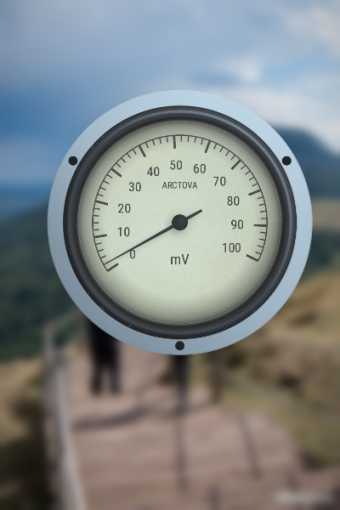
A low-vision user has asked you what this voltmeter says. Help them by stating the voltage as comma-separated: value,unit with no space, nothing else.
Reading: 2,mV
